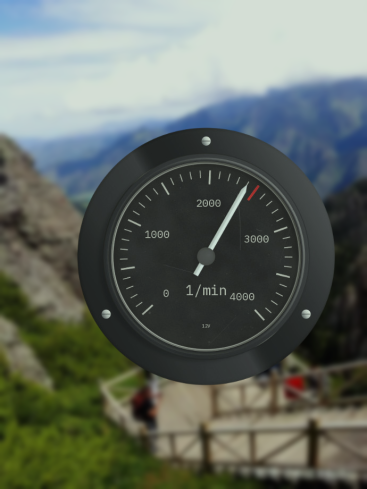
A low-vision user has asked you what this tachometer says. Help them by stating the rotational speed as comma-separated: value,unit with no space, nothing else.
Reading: 2400,rpm
